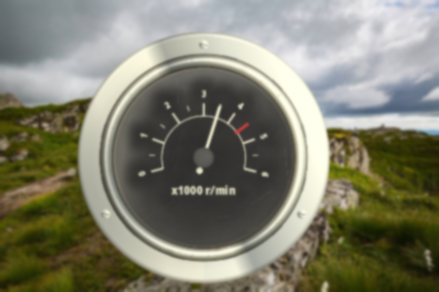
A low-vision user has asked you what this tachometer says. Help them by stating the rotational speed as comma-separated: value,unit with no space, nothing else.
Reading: 3500,rpm
